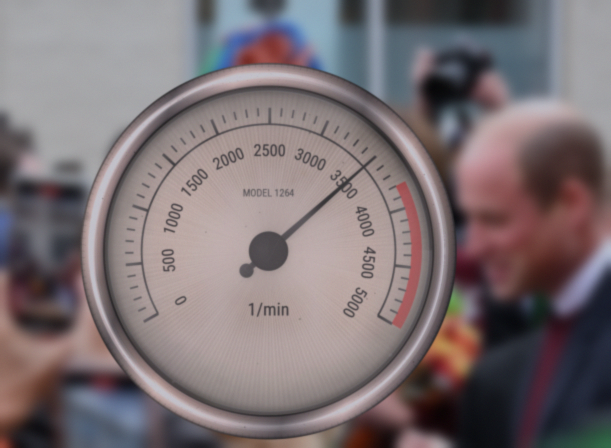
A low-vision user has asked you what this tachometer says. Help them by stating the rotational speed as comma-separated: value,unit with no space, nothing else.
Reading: 3500,rpm
